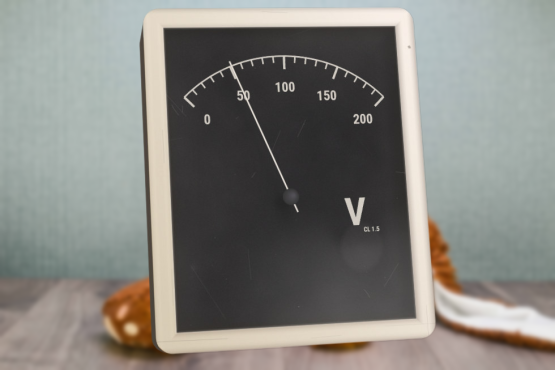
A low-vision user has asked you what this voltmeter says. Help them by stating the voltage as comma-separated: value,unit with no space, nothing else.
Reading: 50,V
